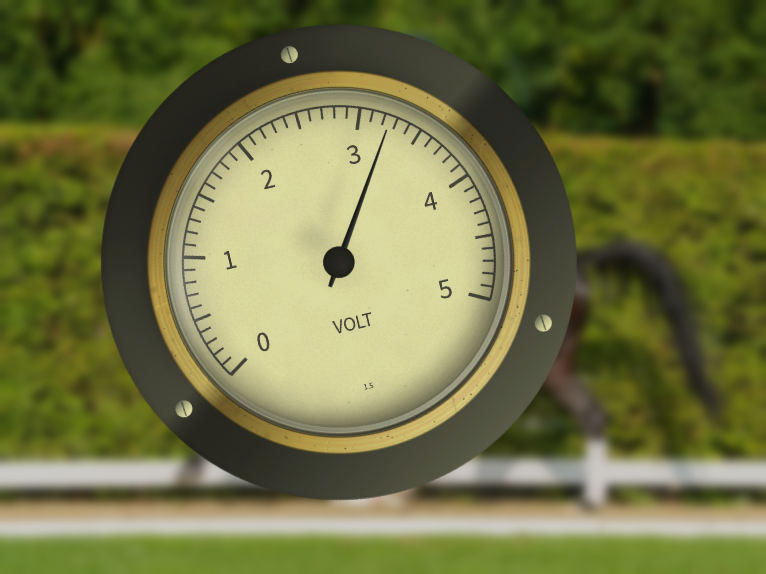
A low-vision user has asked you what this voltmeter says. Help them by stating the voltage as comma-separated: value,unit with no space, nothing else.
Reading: 3.25,V
